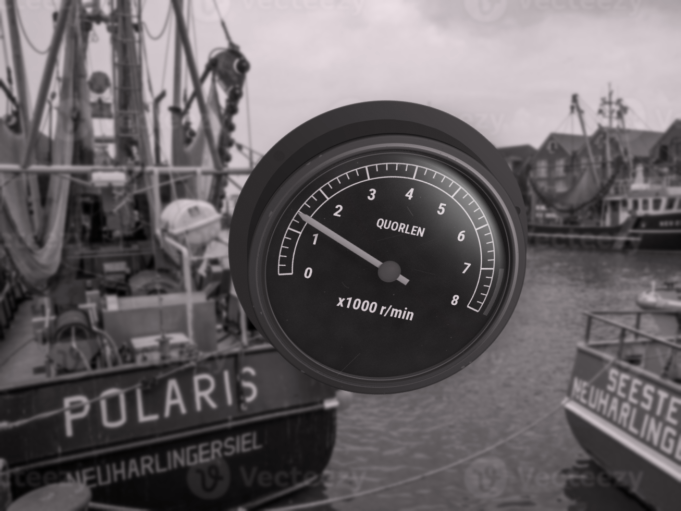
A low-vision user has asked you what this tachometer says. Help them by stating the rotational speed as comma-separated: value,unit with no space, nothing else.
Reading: 1400,rpm
